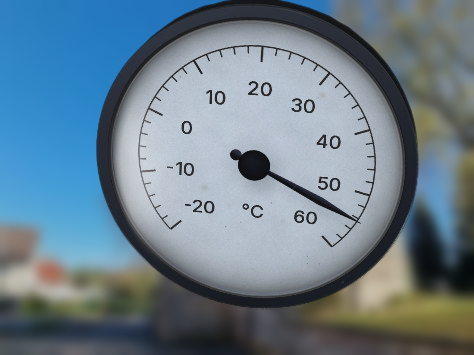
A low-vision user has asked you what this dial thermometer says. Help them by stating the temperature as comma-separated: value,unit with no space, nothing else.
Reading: 54,°C
